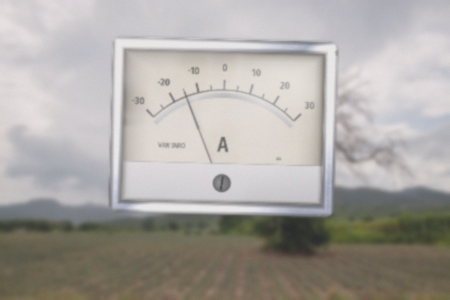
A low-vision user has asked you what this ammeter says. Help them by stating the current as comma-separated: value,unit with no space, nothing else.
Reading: -15,A
